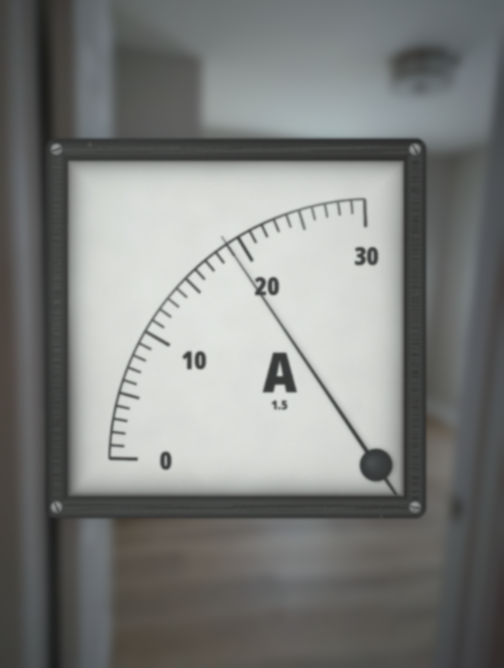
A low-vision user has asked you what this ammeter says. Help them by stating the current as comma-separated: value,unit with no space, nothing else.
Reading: 19,A
